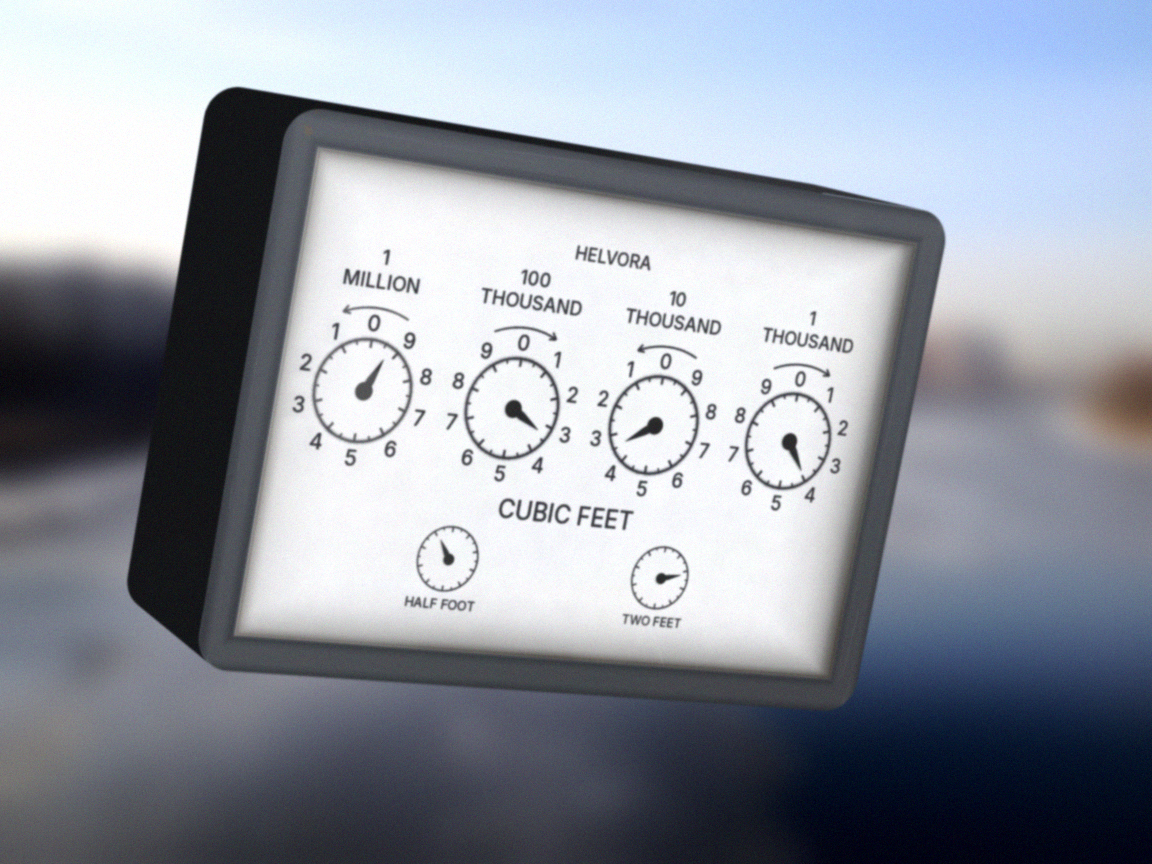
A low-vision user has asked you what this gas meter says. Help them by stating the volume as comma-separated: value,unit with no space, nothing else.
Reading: 933400,ft³
